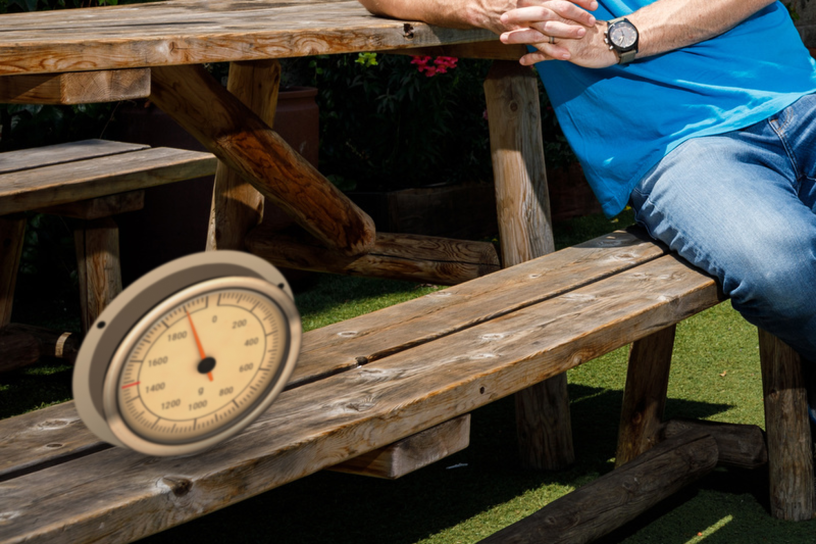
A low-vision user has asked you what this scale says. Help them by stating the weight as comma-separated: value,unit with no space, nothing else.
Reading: 1900,g
